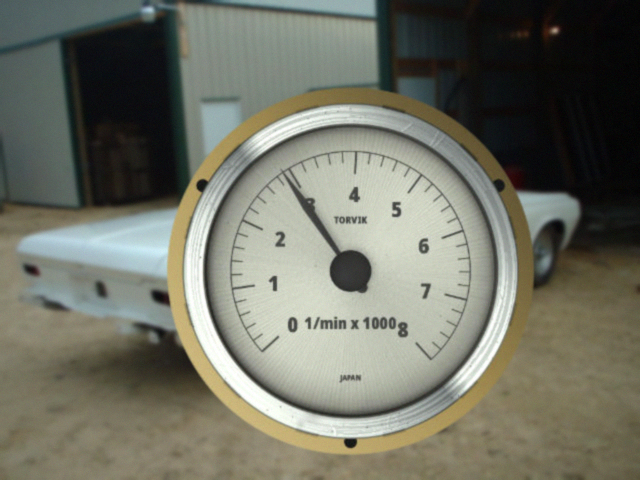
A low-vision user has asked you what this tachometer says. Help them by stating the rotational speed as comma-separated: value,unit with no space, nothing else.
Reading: 2900,rpm
